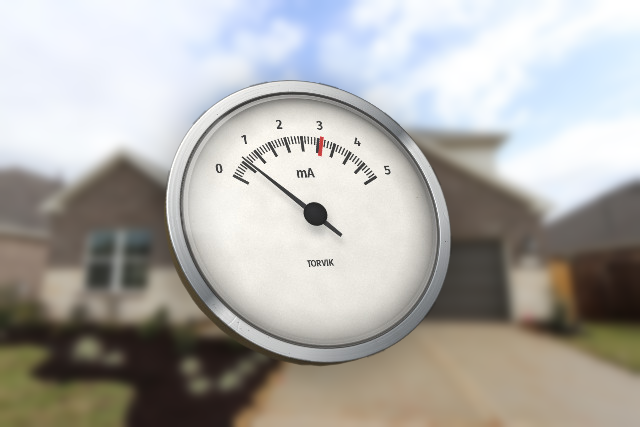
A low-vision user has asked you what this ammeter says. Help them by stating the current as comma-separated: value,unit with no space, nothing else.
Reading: 0.5,mA
